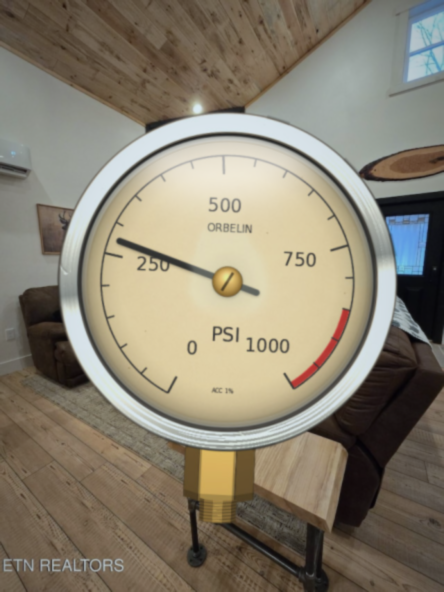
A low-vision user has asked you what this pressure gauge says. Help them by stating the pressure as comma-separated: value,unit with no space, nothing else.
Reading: 275,psi
